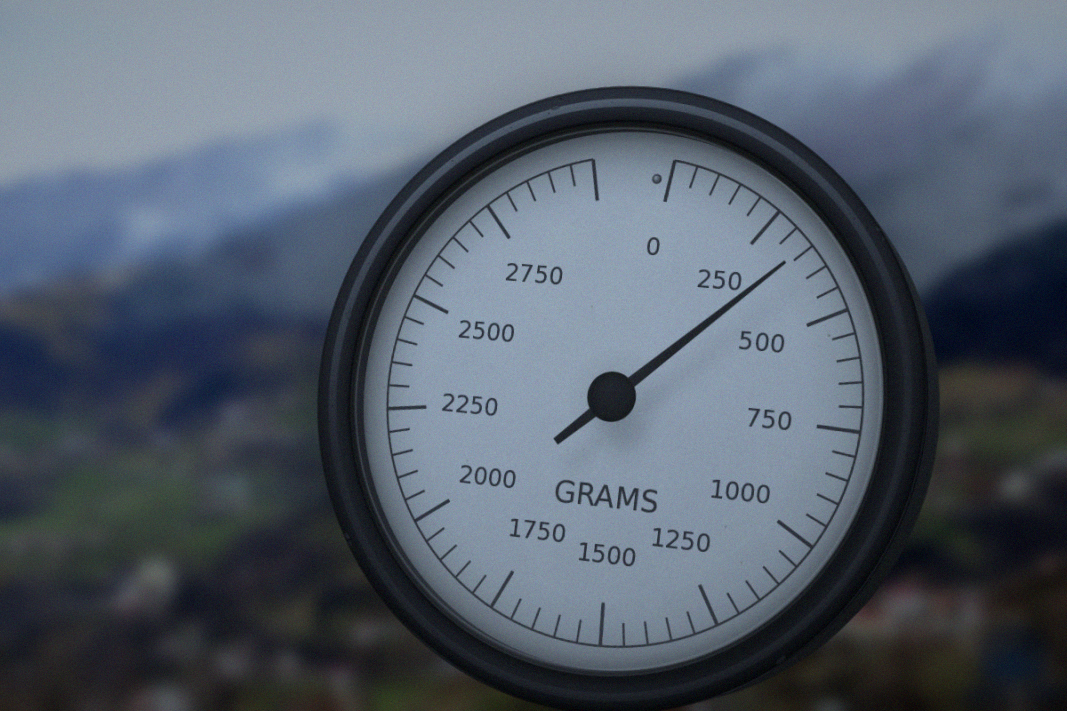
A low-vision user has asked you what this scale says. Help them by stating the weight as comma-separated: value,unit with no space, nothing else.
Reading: 350,g
